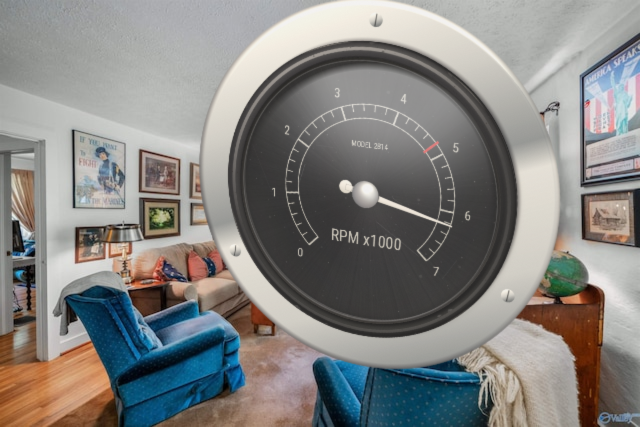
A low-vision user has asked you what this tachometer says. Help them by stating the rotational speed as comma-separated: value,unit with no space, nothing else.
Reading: 6200,rpm
